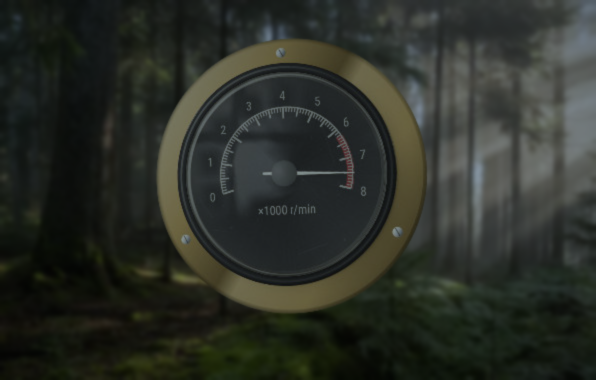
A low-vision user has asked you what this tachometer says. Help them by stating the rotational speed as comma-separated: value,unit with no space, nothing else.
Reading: 7500,rpm
